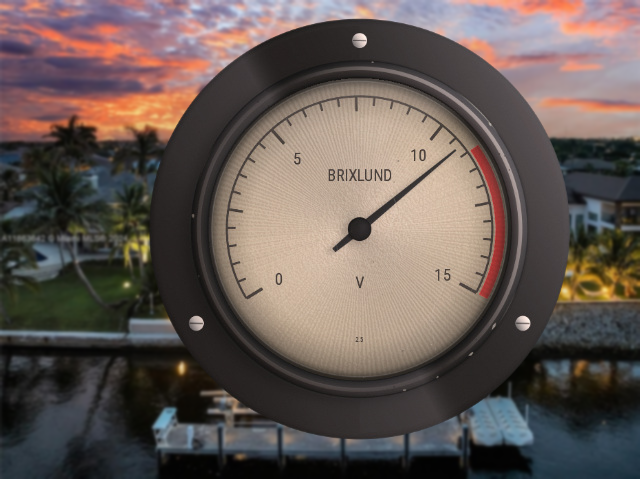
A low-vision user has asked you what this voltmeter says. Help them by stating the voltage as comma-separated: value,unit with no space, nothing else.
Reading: 10.75,V
